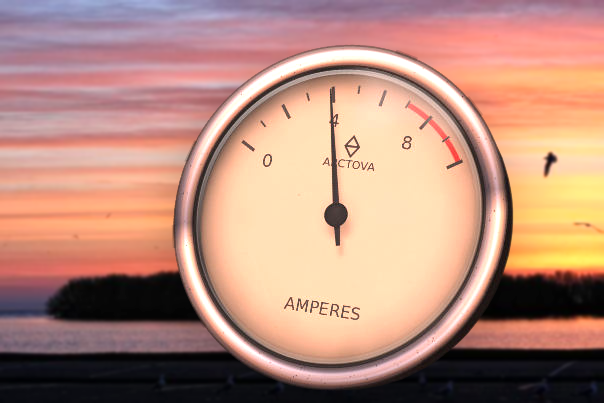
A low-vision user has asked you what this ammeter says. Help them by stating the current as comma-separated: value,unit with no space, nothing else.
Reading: 4,A
